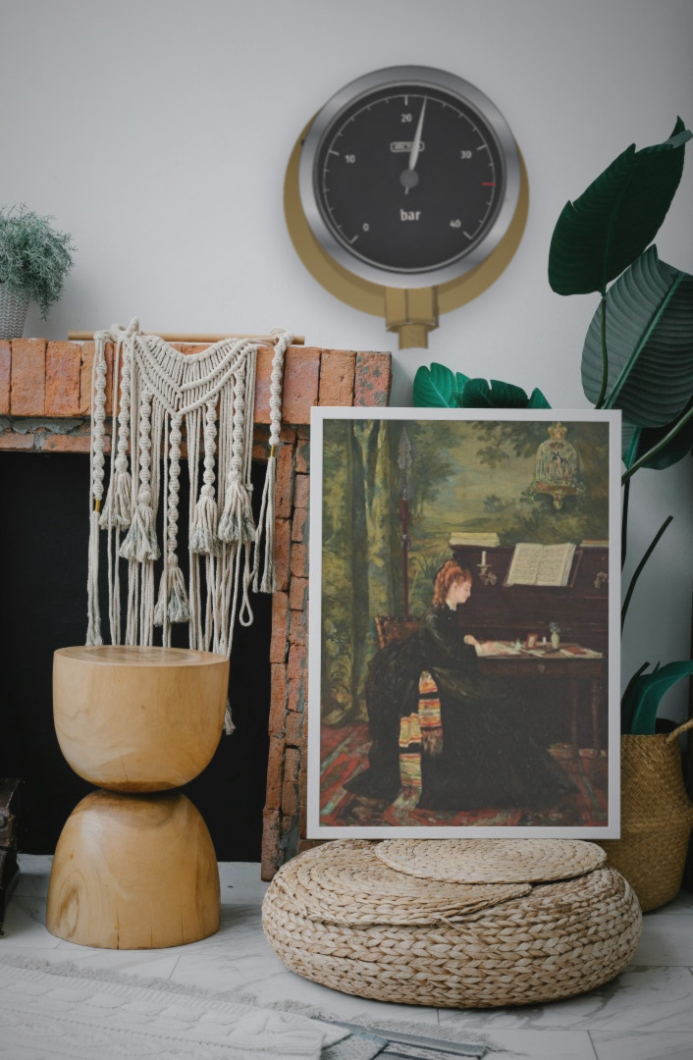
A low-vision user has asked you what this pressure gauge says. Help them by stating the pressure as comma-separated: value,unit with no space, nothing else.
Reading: 22,bar
